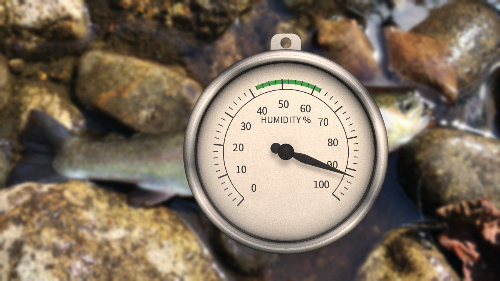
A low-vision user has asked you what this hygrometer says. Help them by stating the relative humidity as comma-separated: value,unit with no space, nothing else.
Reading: 92,%
